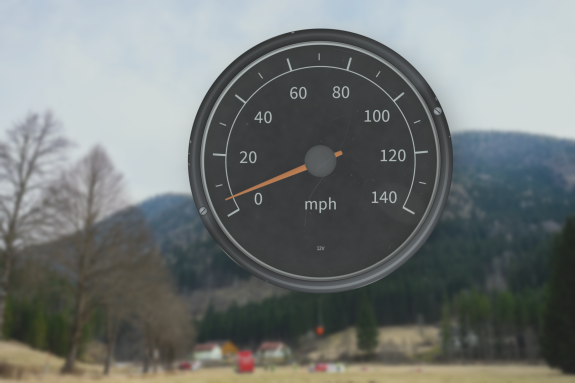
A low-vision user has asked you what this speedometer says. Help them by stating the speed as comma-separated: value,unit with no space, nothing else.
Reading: 5,mph
